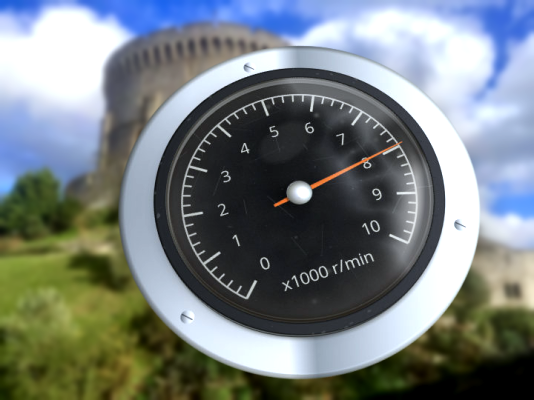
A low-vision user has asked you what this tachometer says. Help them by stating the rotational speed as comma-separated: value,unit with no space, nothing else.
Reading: 8000,rpm
